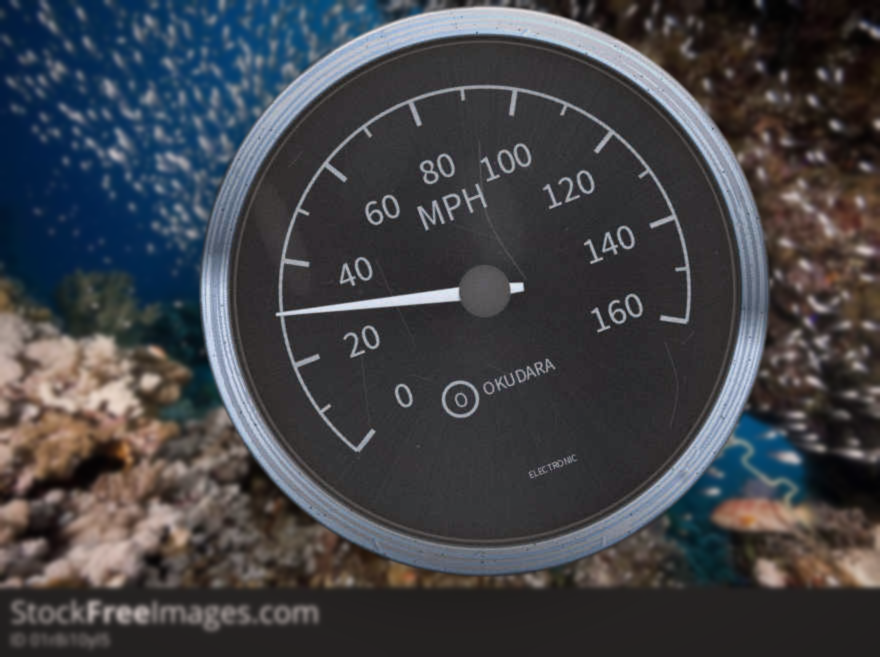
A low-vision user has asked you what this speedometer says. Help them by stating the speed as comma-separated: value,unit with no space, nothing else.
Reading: 30,mph
